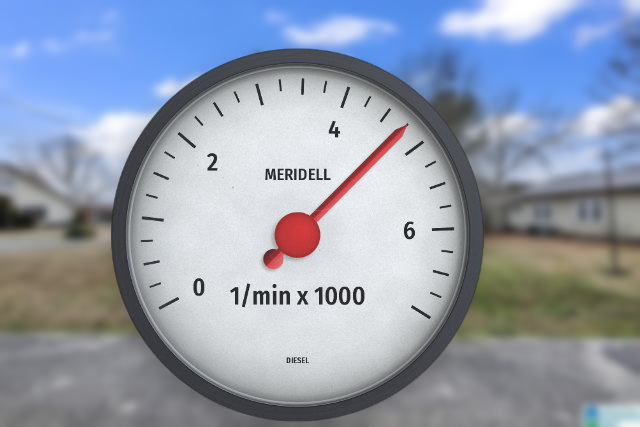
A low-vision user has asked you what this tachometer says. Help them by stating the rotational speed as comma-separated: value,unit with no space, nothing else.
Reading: 4750,rpm
